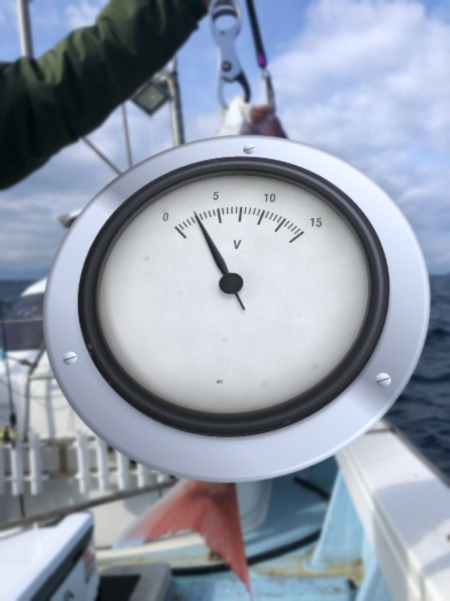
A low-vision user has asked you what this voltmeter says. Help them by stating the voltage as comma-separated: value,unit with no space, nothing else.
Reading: 2.5,V
